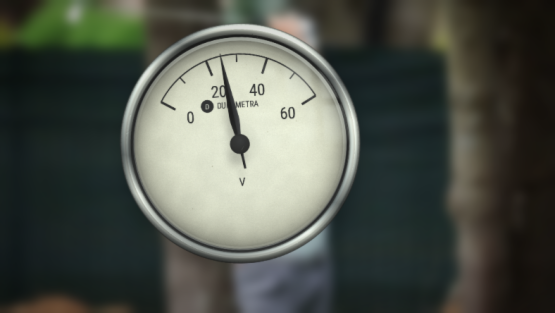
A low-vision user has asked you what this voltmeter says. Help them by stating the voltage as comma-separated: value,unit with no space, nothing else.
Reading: 25,V
